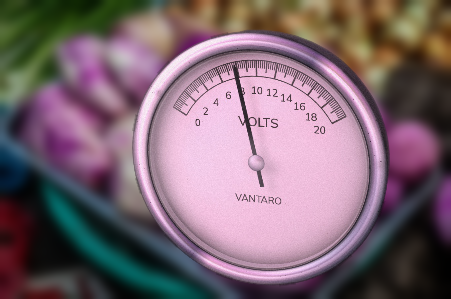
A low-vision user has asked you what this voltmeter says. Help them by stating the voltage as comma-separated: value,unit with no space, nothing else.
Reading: 8,V
